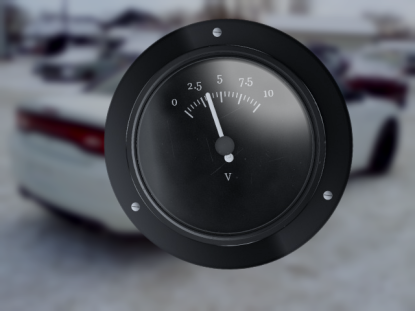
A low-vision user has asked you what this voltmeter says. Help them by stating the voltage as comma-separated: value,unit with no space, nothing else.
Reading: 3.5,V
